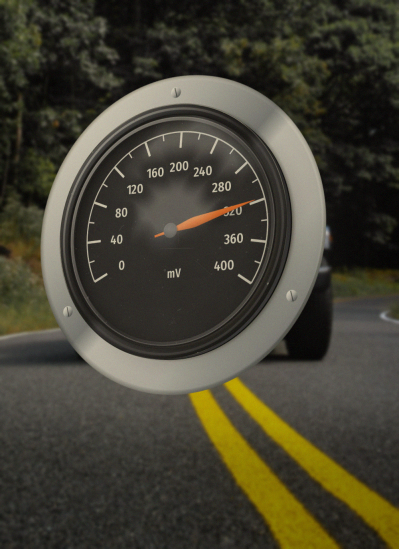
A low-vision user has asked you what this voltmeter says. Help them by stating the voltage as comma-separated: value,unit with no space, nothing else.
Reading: 320,mV
